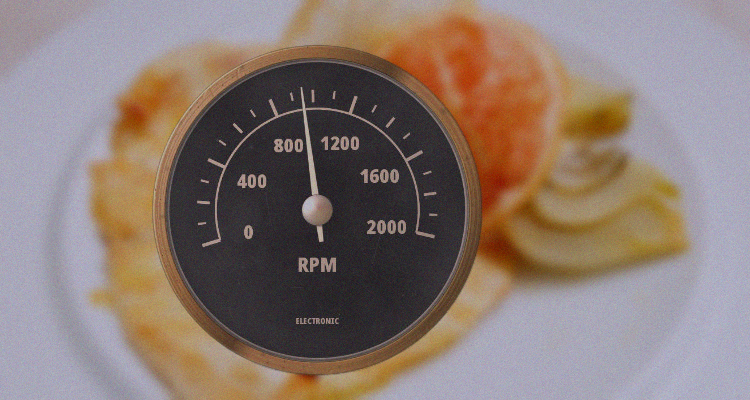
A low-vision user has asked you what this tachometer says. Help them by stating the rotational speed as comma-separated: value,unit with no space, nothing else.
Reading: 950,rpm
